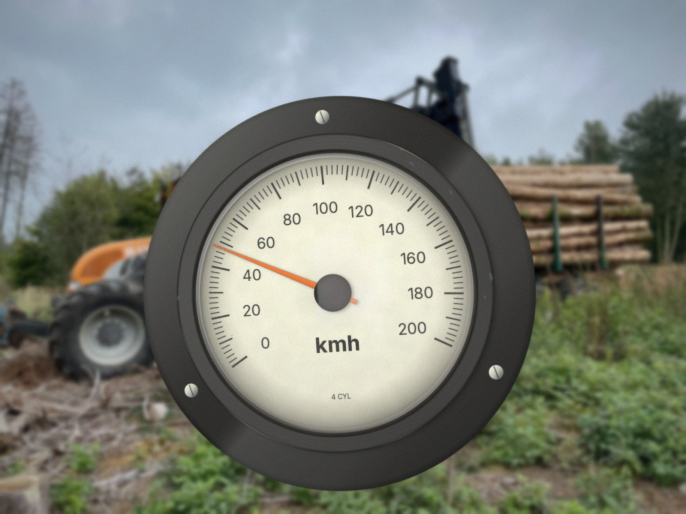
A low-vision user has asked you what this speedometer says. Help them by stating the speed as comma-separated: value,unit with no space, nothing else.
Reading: 48,km/h
